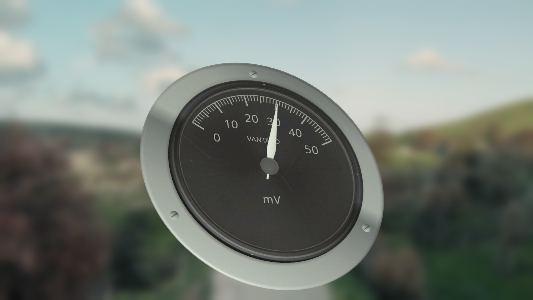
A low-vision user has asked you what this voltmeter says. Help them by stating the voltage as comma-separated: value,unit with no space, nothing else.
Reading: 30,mV
